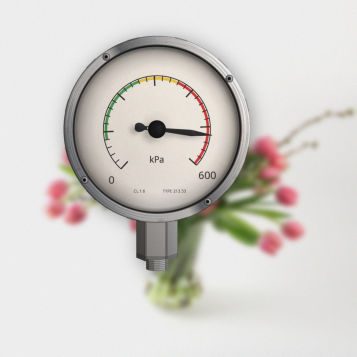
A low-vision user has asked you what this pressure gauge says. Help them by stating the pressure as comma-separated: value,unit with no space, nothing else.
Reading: 520,kPa
